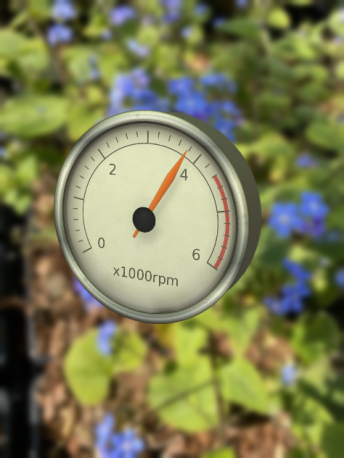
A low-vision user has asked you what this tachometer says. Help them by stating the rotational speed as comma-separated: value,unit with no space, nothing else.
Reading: 3800,rpm
